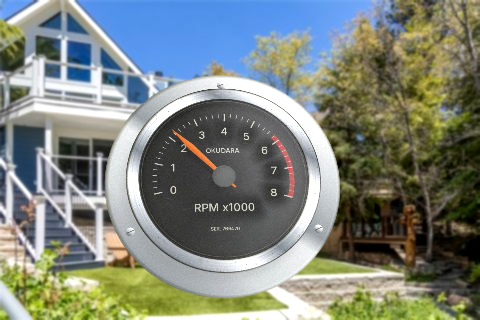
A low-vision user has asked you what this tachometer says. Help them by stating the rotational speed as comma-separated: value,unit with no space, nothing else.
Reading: 2200,rpm
